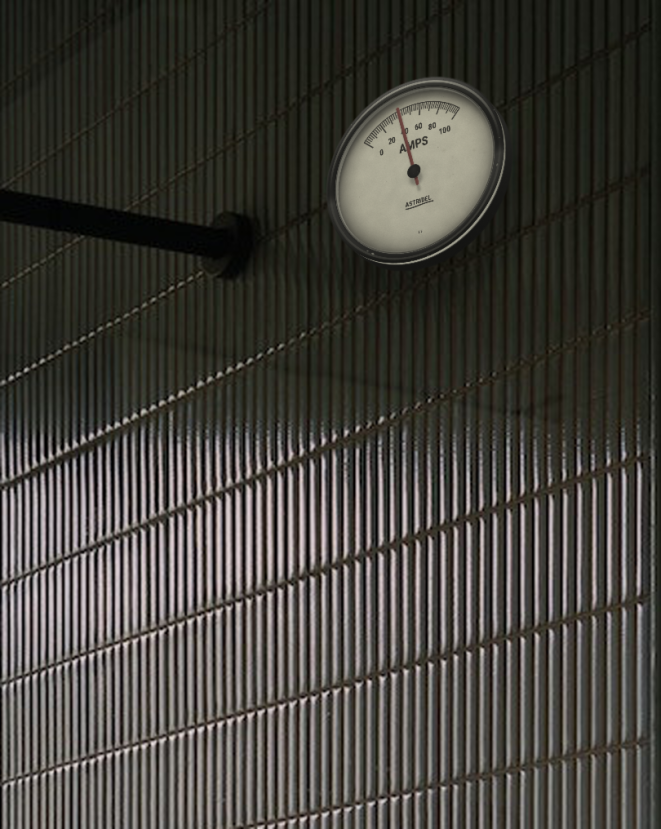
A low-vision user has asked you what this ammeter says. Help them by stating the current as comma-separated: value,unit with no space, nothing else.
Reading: 40,A
